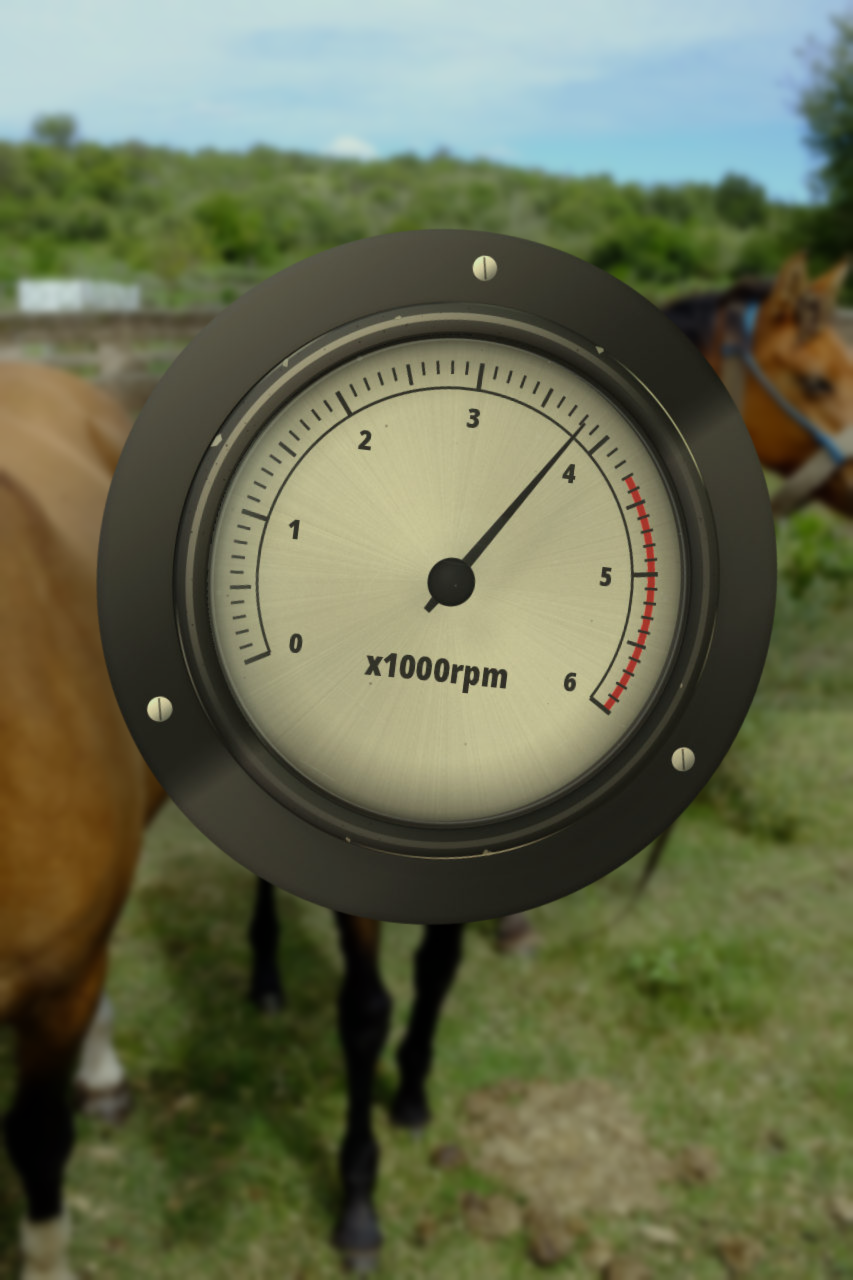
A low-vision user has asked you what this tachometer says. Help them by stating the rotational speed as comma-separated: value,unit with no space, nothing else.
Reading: 3800,rpm
